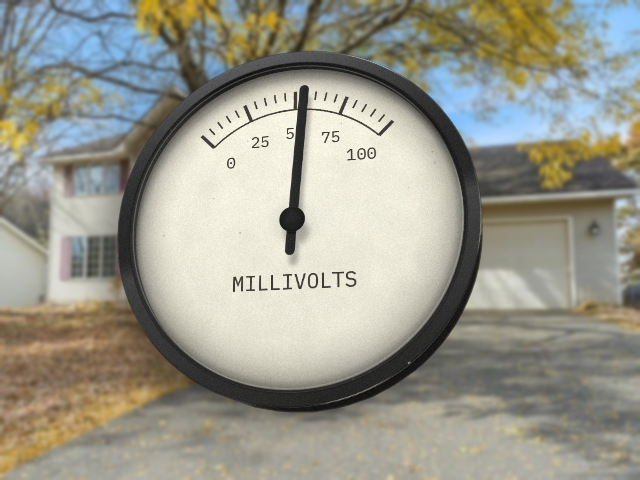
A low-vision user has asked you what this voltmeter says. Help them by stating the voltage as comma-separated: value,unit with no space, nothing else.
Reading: 55,mV
